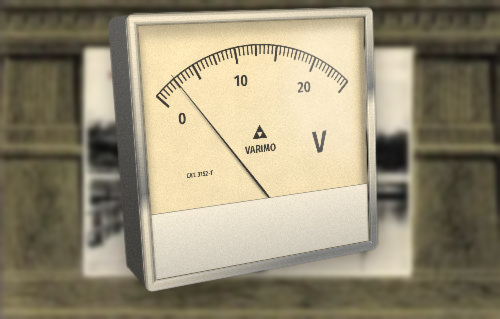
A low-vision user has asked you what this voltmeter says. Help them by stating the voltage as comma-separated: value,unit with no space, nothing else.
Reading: 2.5,V
